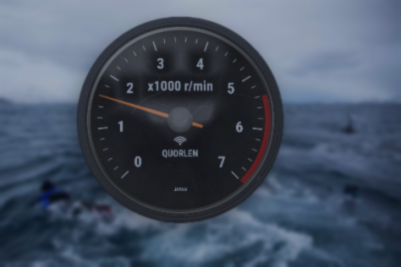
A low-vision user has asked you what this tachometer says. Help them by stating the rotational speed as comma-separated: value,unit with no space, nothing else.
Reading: 1600,rpm
